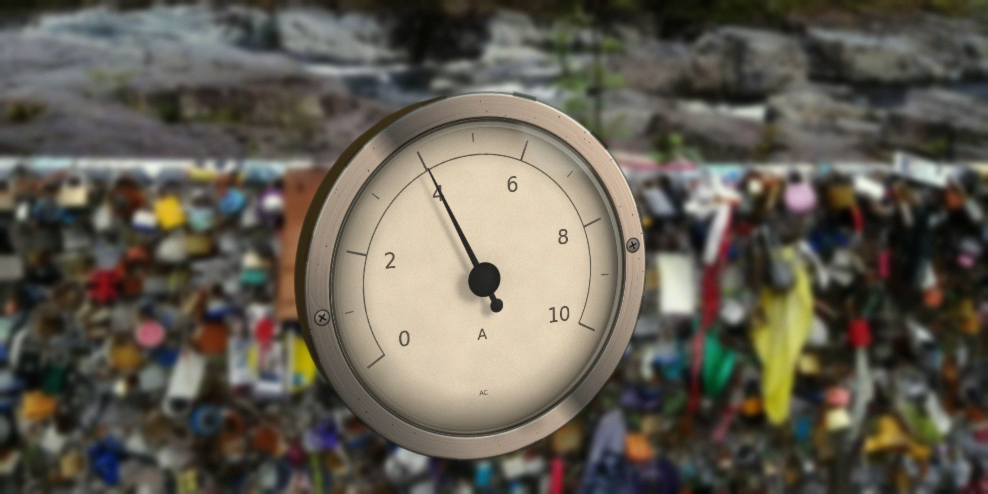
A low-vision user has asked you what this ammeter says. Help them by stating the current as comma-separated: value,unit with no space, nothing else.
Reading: 4,A
